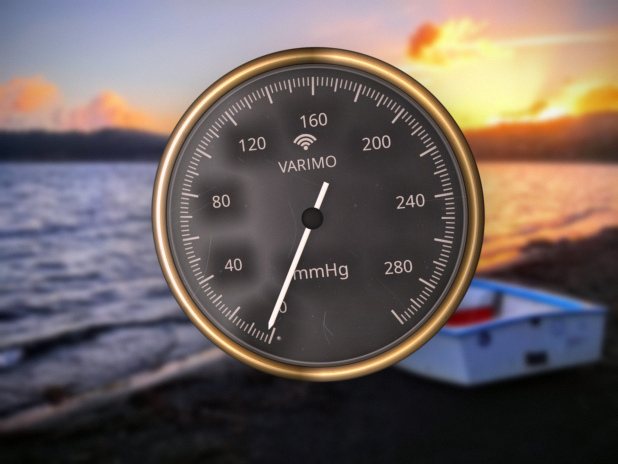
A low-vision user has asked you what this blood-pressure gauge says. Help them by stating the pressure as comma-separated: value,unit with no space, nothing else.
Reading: 2,mmHg
